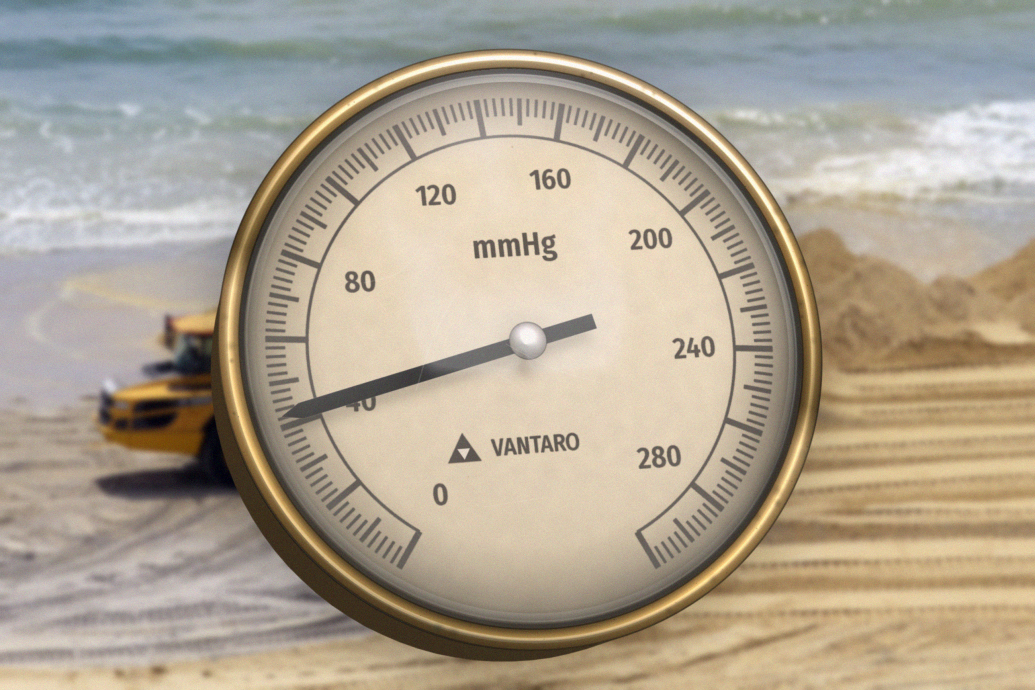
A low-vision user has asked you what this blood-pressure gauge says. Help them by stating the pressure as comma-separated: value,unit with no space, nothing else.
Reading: 42,mmHg
